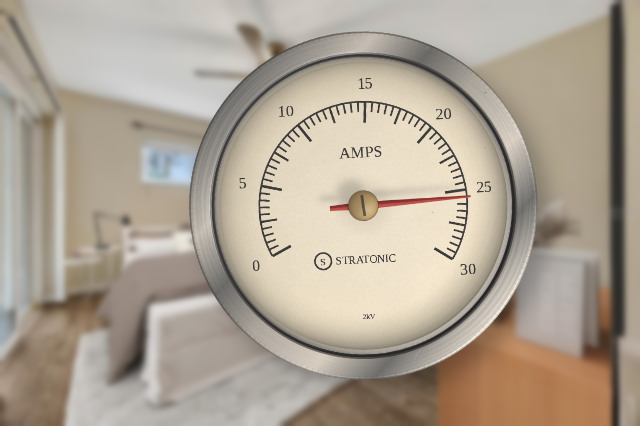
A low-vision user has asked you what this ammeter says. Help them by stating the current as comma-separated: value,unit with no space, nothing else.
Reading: 25.5,A
